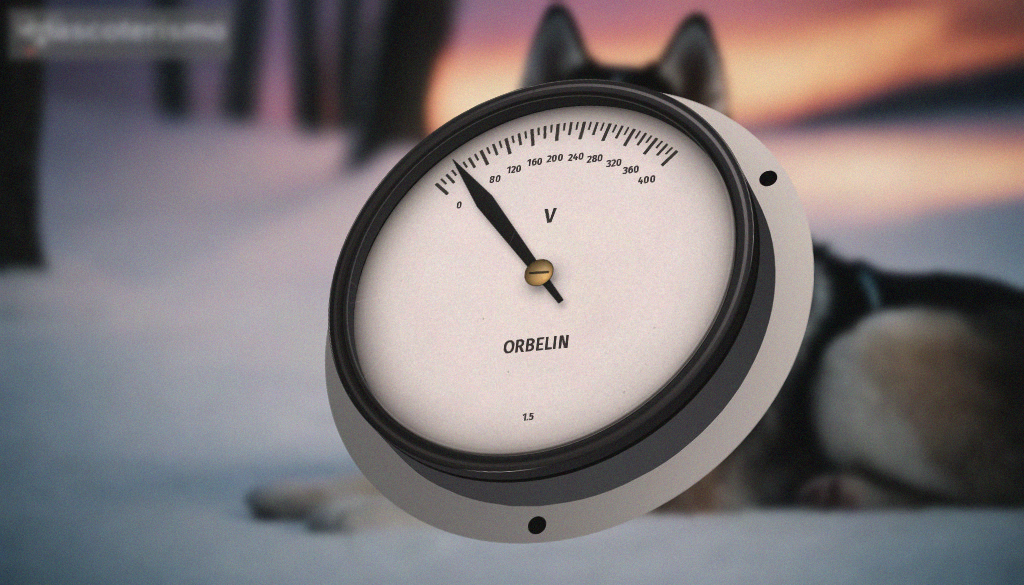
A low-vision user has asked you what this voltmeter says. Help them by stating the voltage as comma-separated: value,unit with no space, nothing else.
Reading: 40,V
